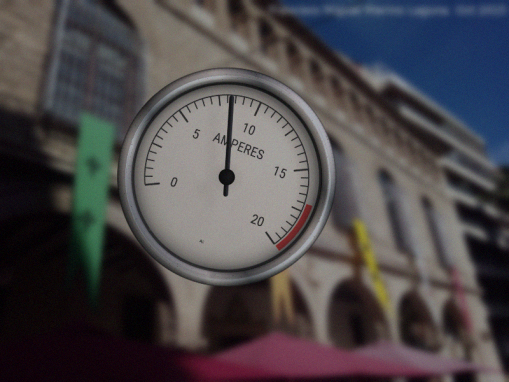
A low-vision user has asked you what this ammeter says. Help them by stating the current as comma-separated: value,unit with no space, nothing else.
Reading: 8.25,A
